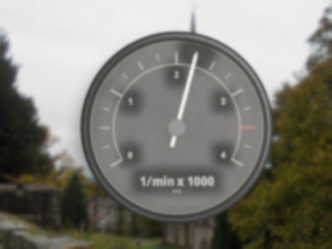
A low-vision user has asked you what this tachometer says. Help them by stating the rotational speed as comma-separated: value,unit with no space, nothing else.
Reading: 2250,rpm
